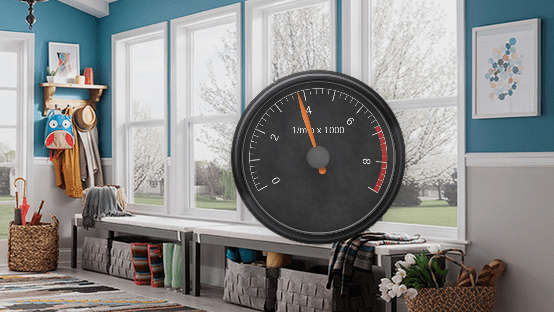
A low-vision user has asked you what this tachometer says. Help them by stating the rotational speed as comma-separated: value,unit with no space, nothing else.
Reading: 3800,rpm
